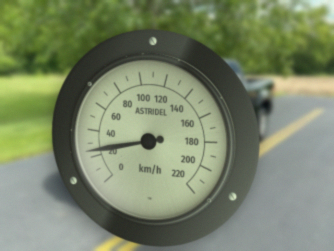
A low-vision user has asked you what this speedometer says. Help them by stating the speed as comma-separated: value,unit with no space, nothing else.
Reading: 25,km/h
